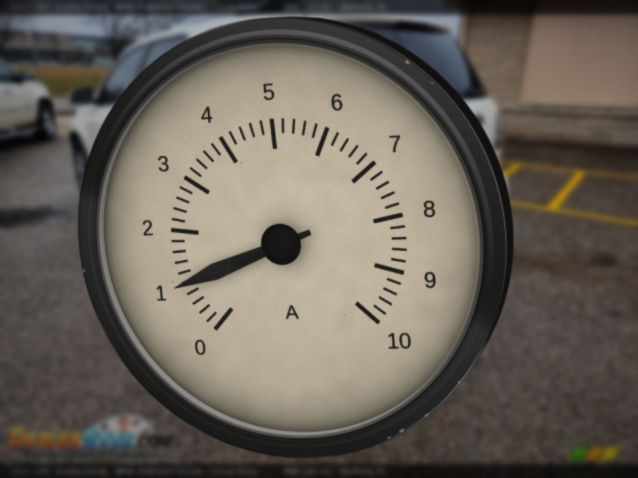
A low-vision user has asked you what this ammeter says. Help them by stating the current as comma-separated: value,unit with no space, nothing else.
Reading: 1,A
